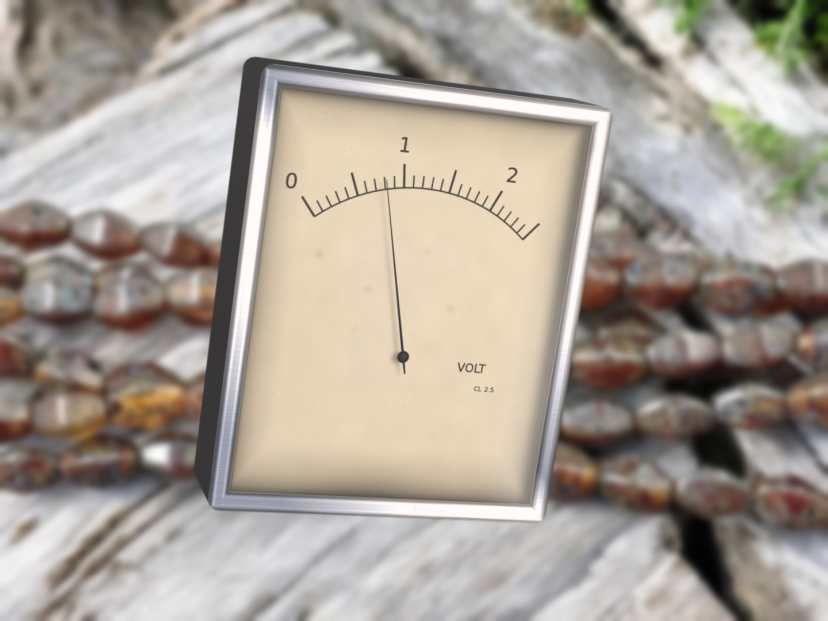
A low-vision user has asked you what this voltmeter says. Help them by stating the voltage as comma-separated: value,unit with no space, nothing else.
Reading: 0.8,V
